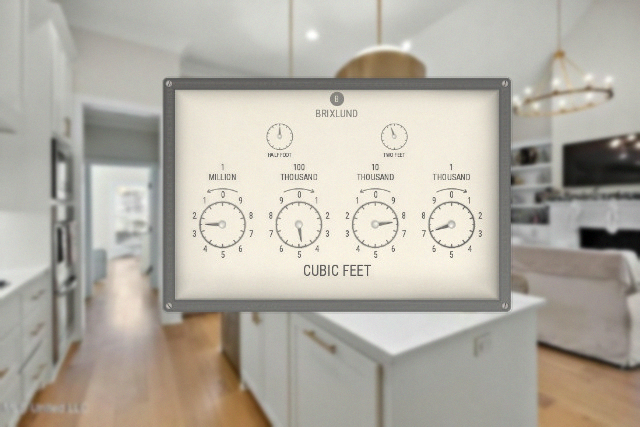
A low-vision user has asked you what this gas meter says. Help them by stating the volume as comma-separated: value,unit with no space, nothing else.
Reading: 247700,ft³
